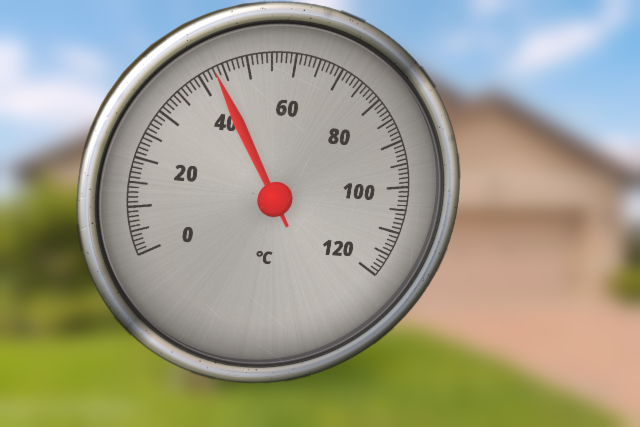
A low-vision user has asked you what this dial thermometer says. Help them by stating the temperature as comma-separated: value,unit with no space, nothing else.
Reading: 43,°C
